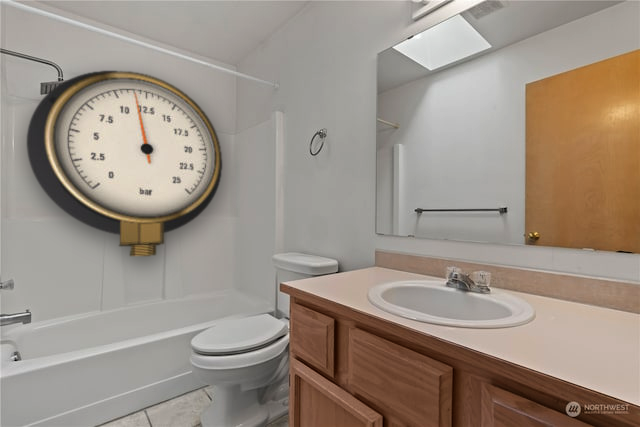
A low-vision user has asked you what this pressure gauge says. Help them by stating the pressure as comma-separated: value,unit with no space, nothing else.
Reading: 11.5,bar
